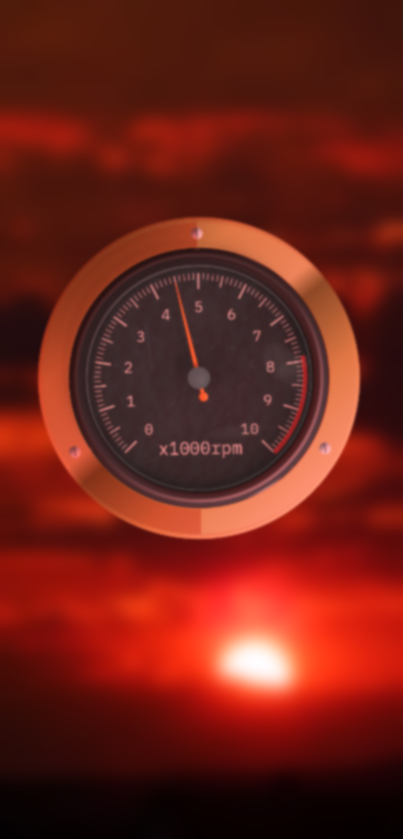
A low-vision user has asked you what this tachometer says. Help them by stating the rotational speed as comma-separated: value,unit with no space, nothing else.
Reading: 4500,rpm
